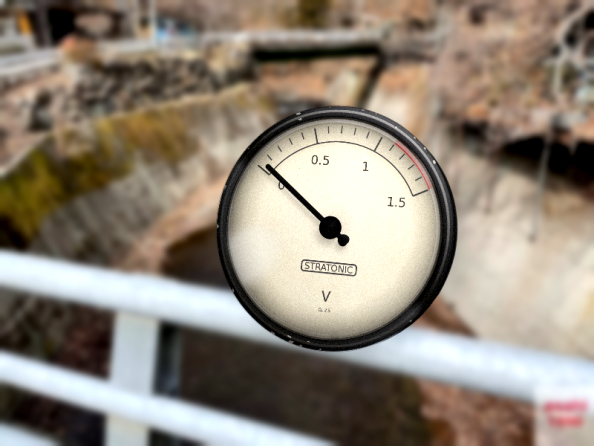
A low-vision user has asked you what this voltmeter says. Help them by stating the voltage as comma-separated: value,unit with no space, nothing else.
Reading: 0.05,V
